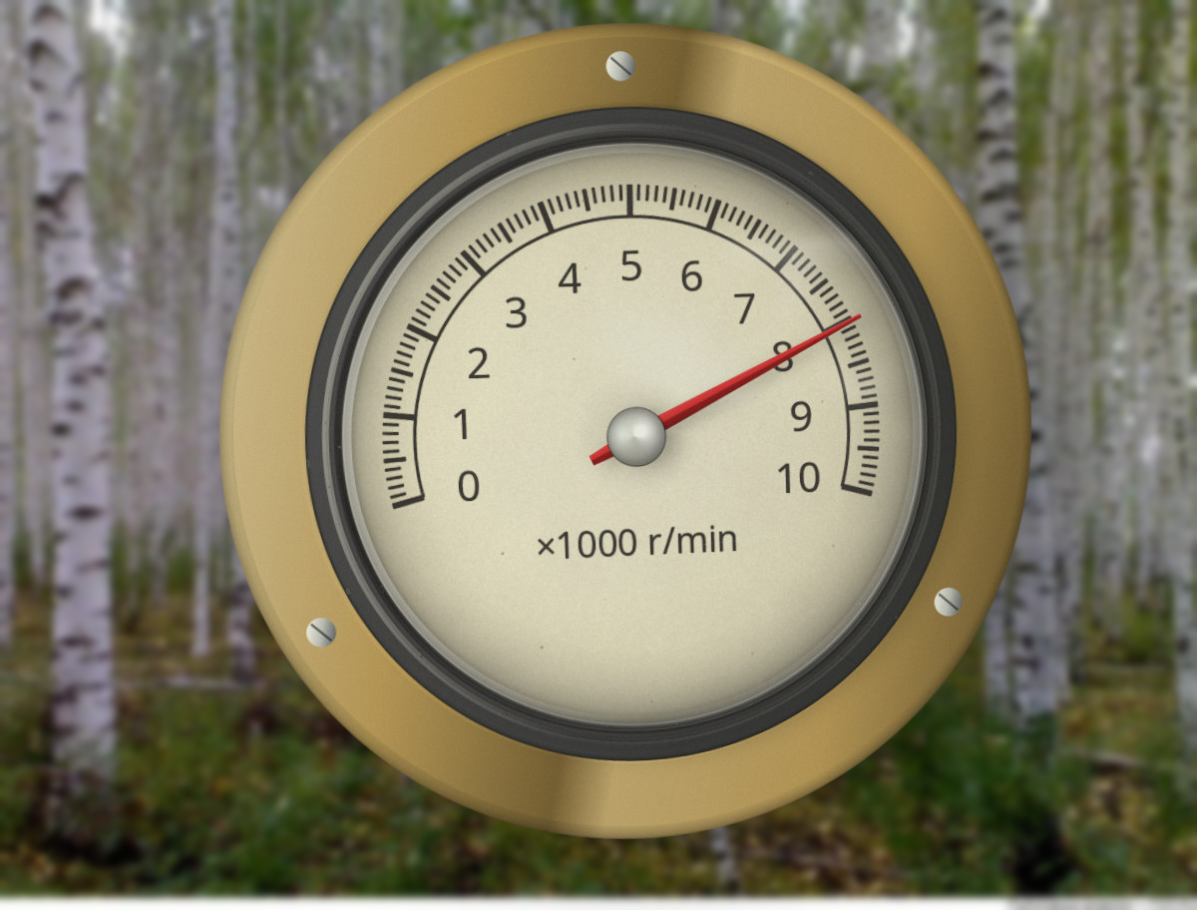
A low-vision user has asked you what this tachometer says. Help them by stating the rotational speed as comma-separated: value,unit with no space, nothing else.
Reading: 8000,rpm
